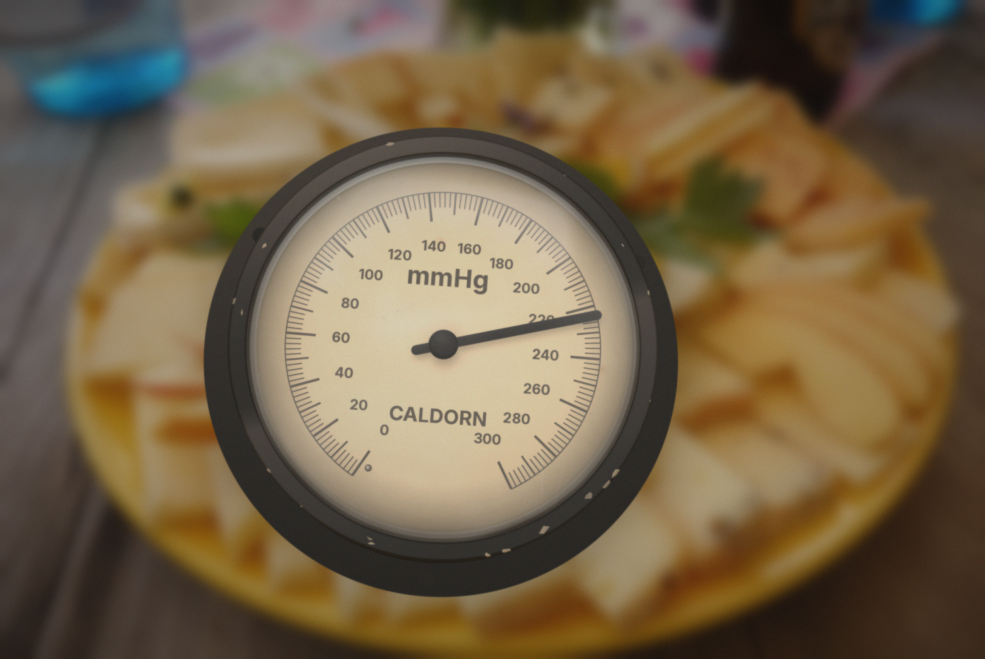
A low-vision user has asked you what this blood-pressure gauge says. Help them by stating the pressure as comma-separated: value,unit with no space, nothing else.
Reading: 224,mmHg
